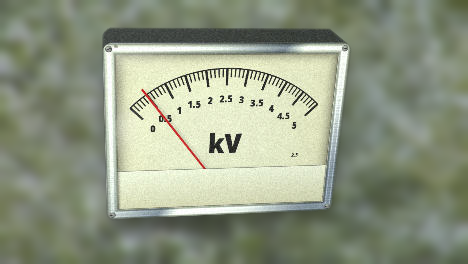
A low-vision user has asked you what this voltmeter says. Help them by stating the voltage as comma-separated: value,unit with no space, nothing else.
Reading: 0.5,kV
